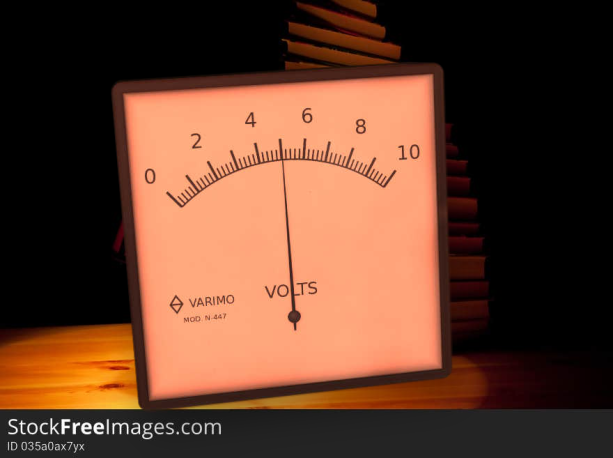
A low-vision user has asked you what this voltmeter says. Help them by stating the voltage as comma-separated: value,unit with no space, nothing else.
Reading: 5,V
